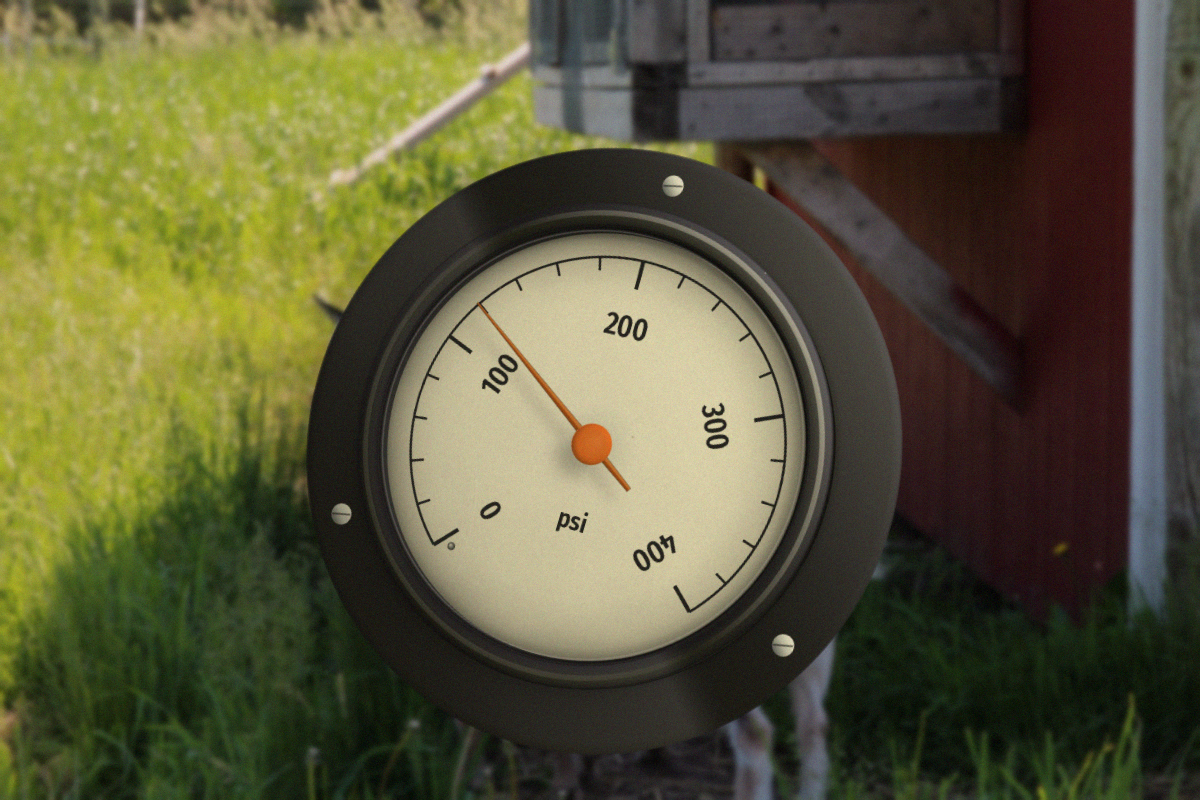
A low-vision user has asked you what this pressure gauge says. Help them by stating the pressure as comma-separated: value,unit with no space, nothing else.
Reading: 120,psi
